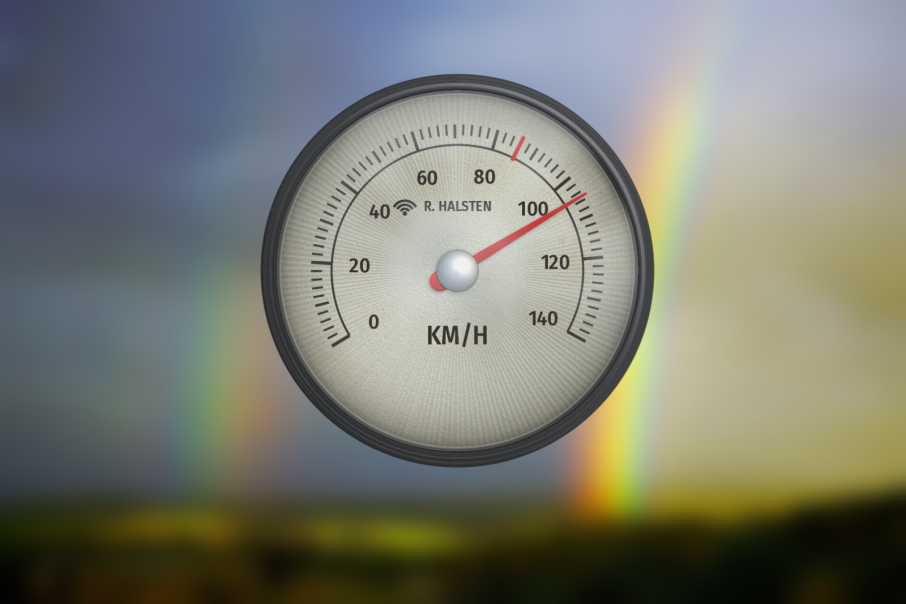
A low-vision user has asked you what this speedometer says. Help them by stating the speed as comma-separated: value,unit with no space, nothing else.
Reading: 105,km/h
